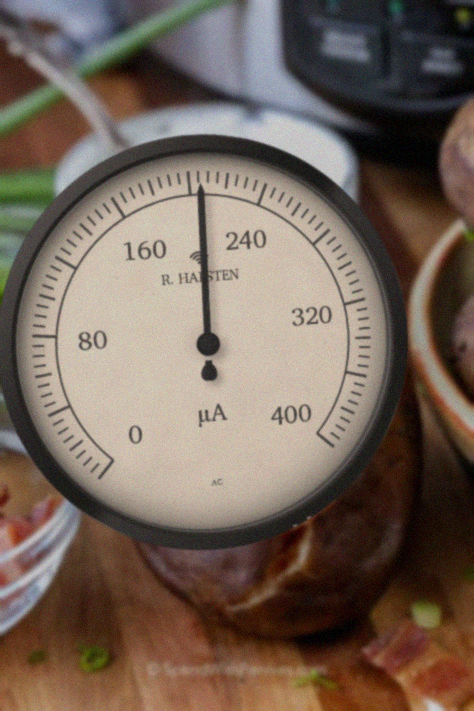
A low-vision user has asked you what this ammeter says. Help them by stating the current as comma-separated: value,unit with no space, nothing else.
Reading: 205,µA
